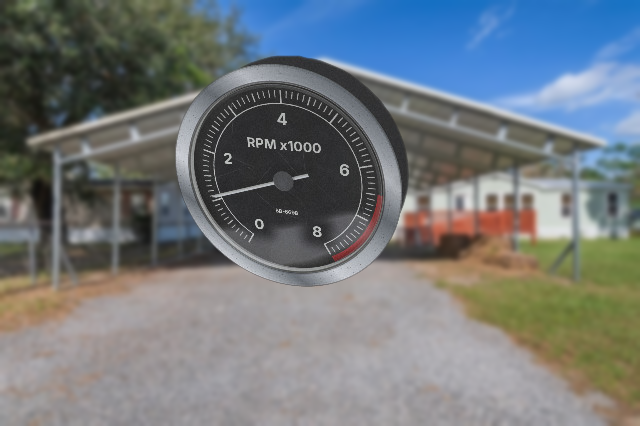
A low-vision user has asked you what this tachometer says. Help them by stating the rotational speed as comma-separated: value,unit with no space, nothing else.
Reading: 1100,rpm
